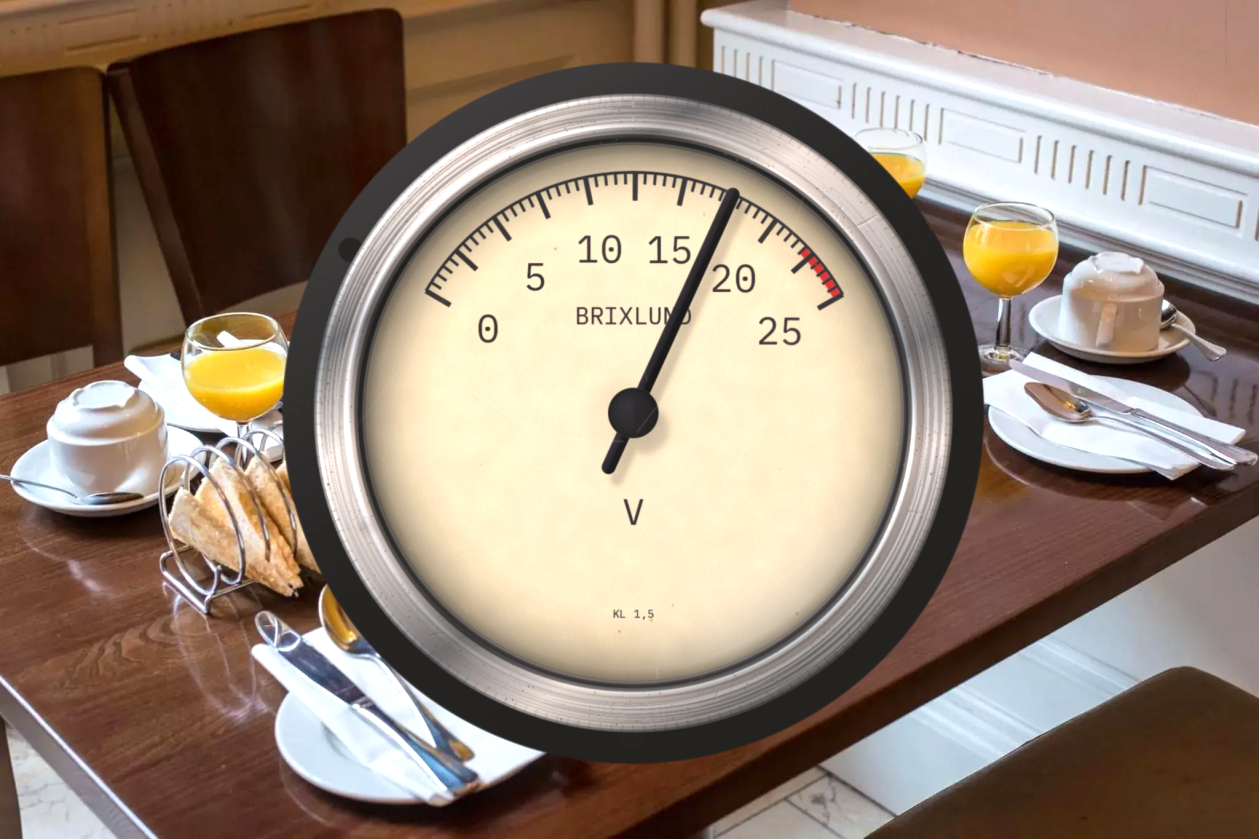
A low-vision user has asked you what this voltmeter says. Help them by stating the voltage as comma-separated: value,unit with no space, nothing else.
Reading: 17.5,V
